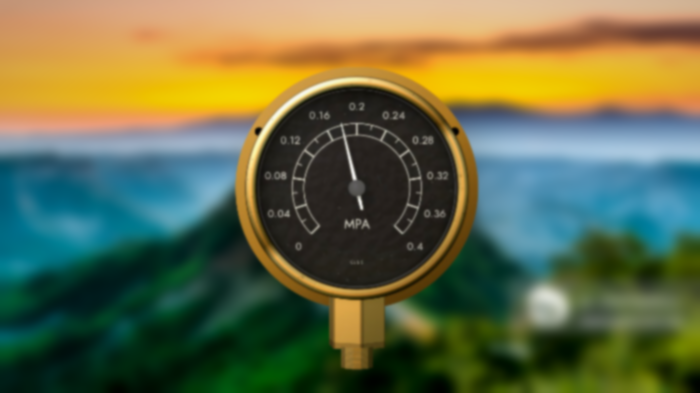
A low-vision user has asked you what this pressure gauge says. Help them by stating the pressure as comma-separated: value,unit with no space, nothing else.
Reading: 0.18,MPa
